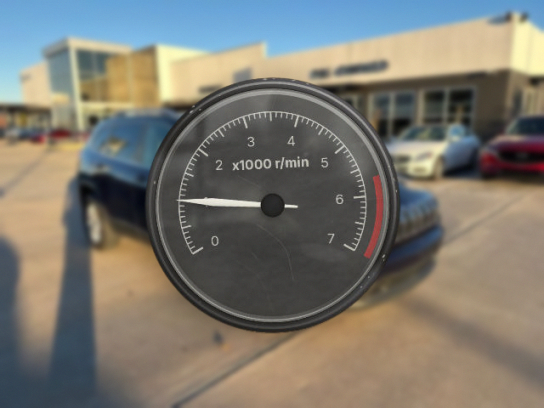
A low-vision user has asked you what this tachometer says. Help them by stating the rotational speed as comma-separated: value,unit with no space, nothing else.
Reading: 1000,rpm
